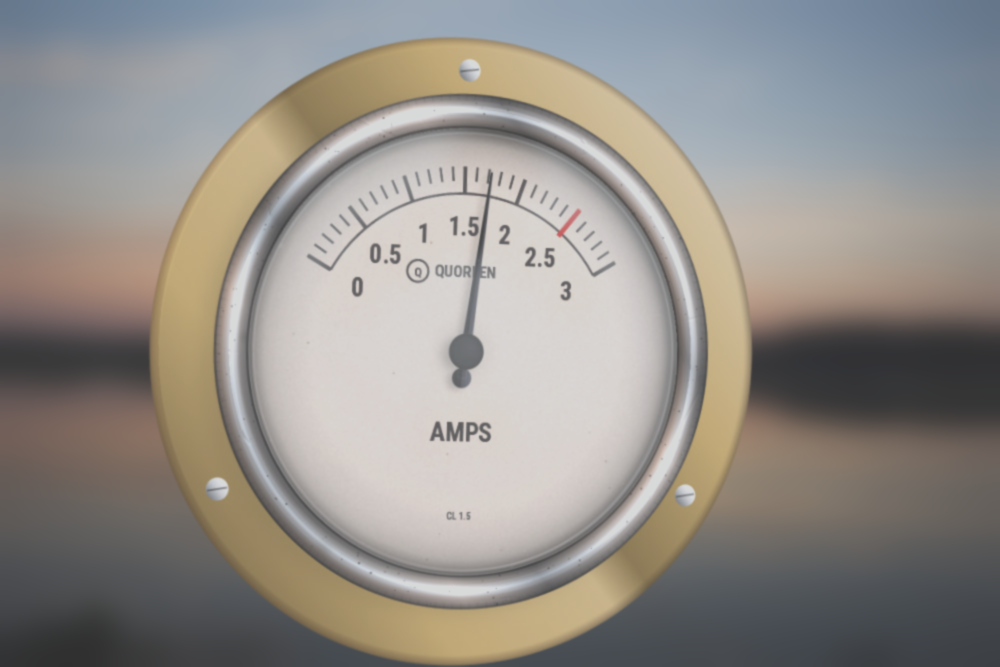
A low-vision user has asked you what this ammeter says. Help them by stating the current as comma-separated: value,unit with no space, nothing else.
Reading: 1.7,A
